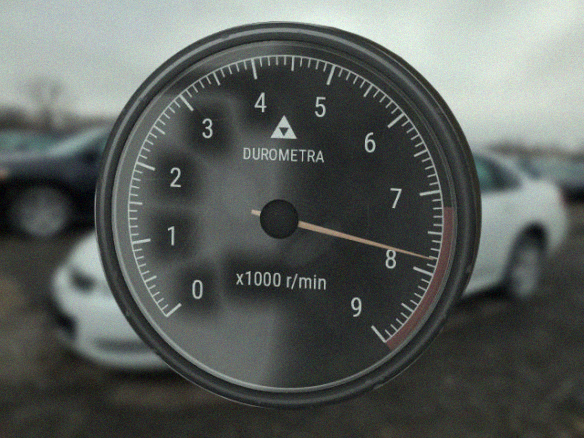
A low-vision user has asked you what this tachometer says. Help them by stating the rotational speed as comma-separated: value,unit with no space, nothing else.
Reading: 7800,rpm
